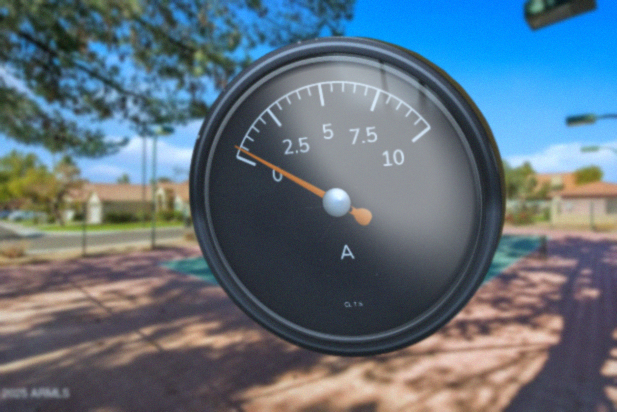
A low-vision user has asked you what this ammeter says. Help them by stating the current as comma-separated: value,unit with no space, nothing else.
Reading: 0.5,A
